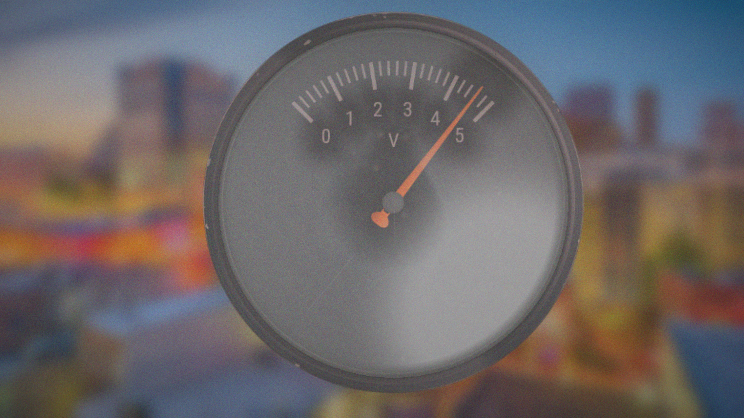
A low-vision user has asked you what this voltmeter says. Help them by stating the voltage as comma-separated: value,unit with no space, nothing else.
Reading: 4.6,V
